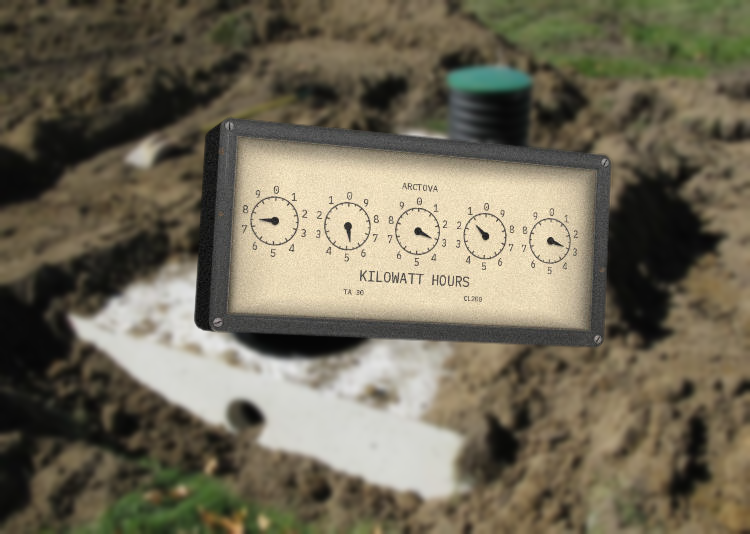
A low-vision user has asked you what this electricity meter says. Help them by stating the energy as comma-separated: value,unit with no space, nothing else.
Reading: 75313,kWh
